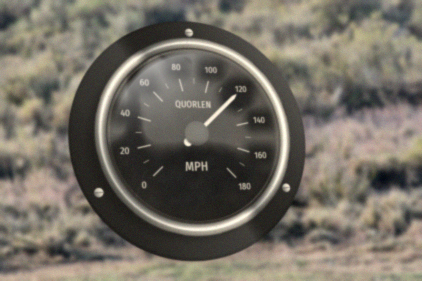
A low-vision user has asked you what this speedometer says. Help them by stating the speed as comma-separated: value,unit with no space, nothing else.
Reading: 120,mph
